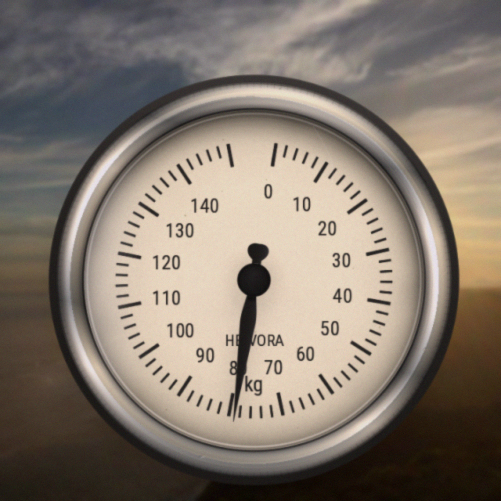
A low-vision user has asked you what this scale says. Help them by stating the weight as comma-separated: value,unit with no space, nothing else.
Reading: 79,kg
